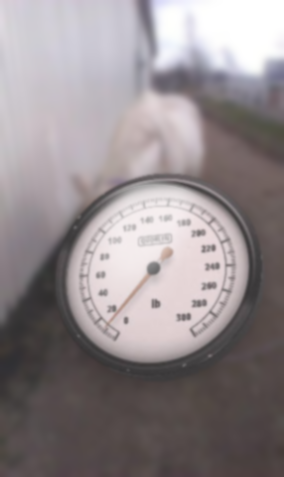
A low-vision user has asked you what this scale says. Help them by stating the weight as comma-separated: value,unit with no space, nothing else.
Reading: 10,lb
